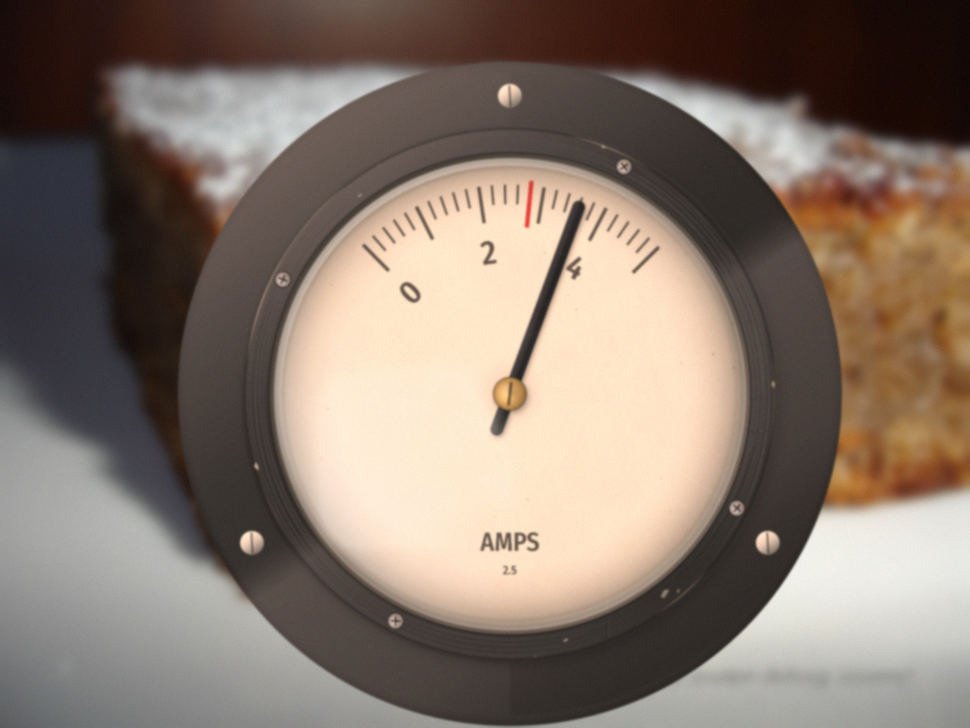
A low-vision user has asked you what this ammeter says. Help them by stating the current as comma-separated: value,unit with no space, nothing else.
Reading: 3.6,A
